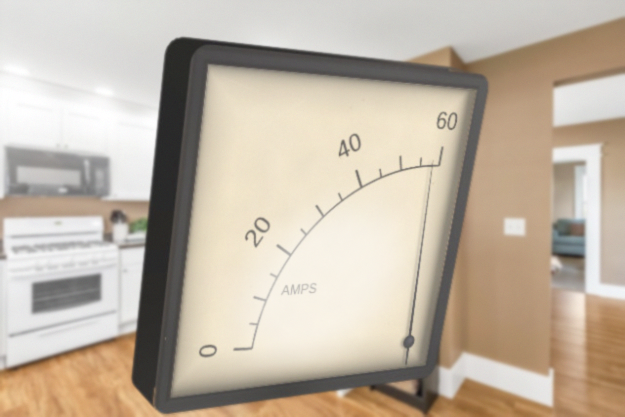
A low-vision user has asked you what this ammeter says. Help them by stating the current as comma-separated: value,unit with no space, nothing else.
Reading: 57.5,A
